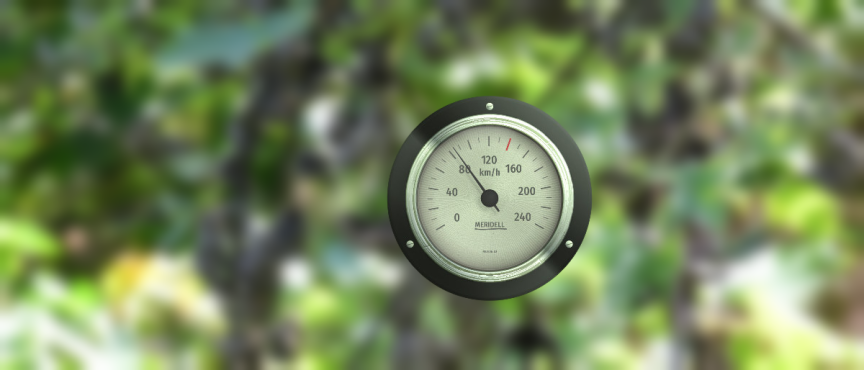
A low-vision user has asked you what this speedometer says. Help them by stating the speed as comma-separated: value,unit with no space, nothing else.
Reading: 85,km/h
